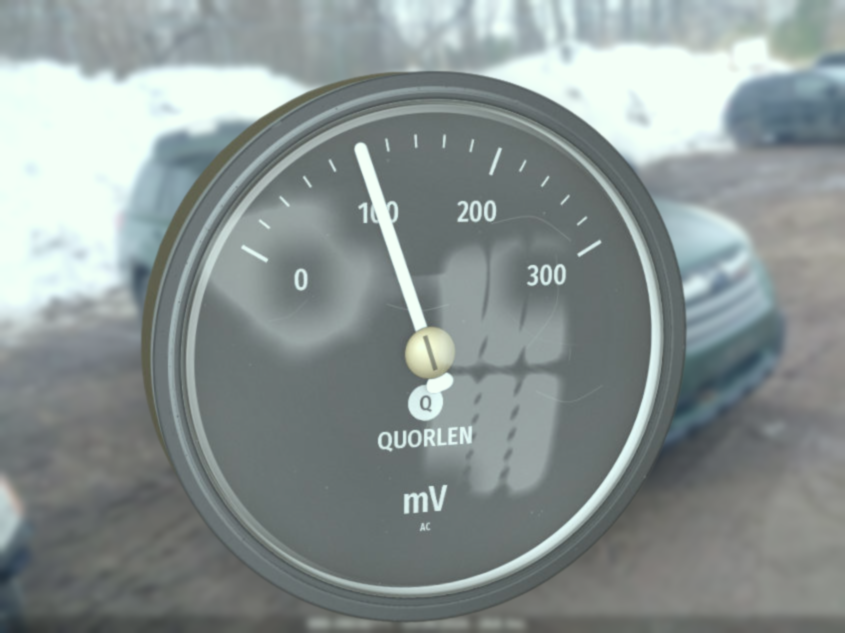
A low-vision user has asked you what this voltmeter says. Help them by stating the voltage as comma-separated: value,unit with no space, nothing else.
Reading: 100,mV
